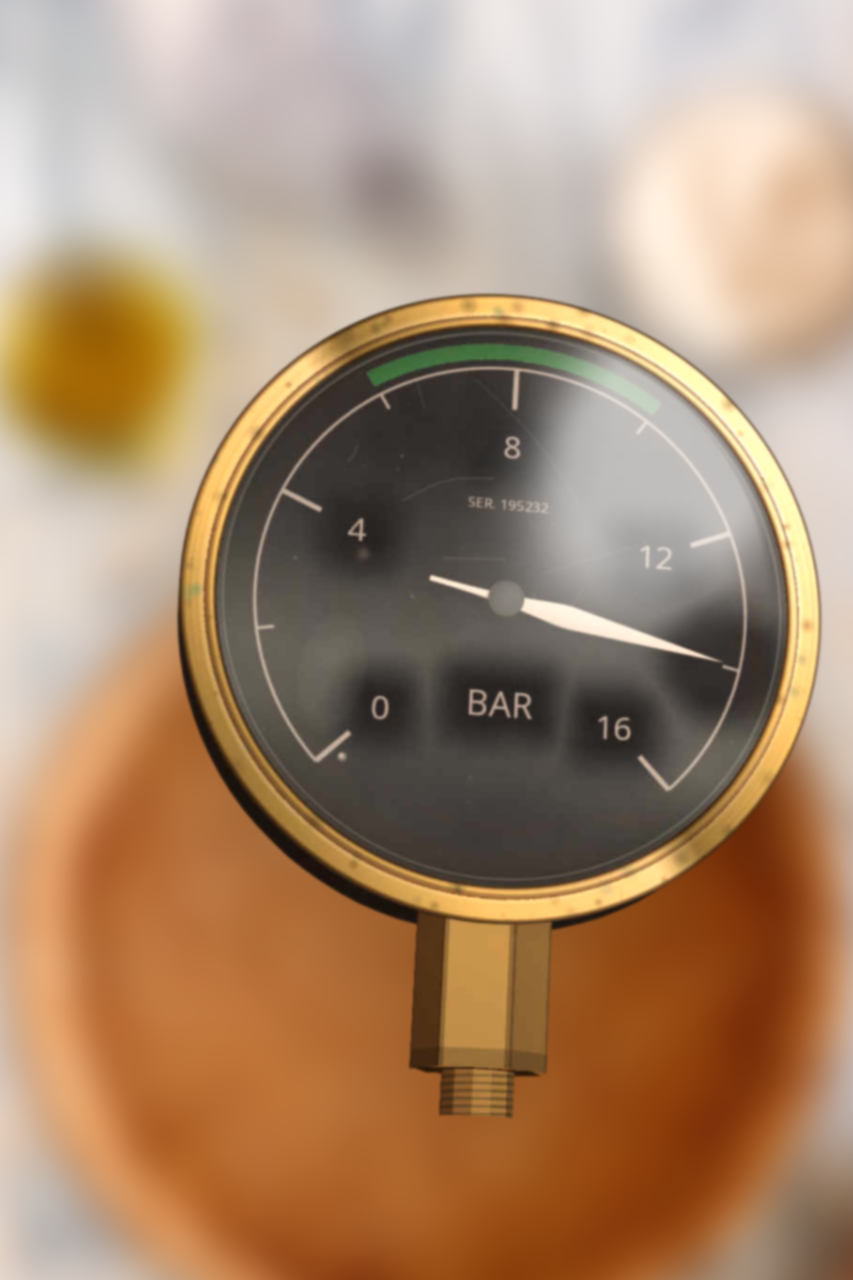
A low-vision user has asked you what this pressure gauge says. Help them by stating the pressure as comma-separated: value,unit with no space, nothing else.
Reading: 14,bar
